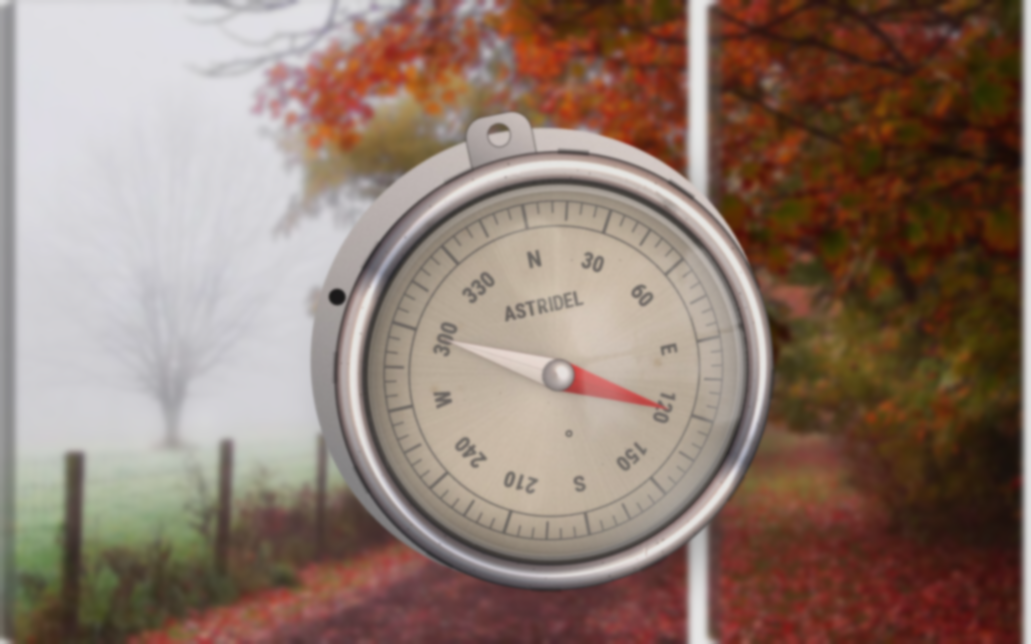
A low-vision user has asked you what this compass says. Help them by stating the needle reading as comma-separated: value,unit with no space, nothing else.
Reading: 120,°
